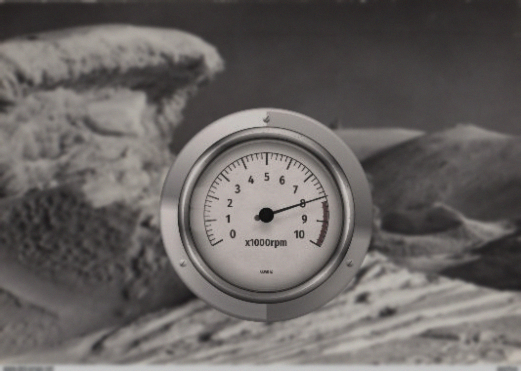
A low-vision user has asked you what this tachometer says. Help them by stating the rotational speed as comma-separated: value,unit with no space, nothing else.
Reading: 8000,rpm
